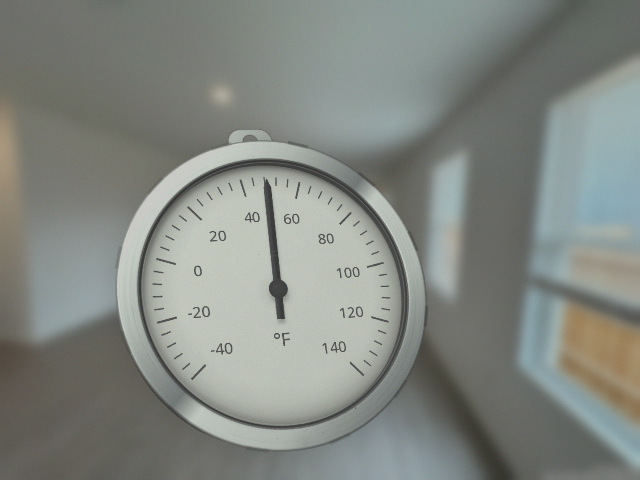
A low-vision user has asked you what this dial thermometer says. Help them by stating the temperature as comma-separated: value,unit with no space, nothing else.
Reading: 48,°F
